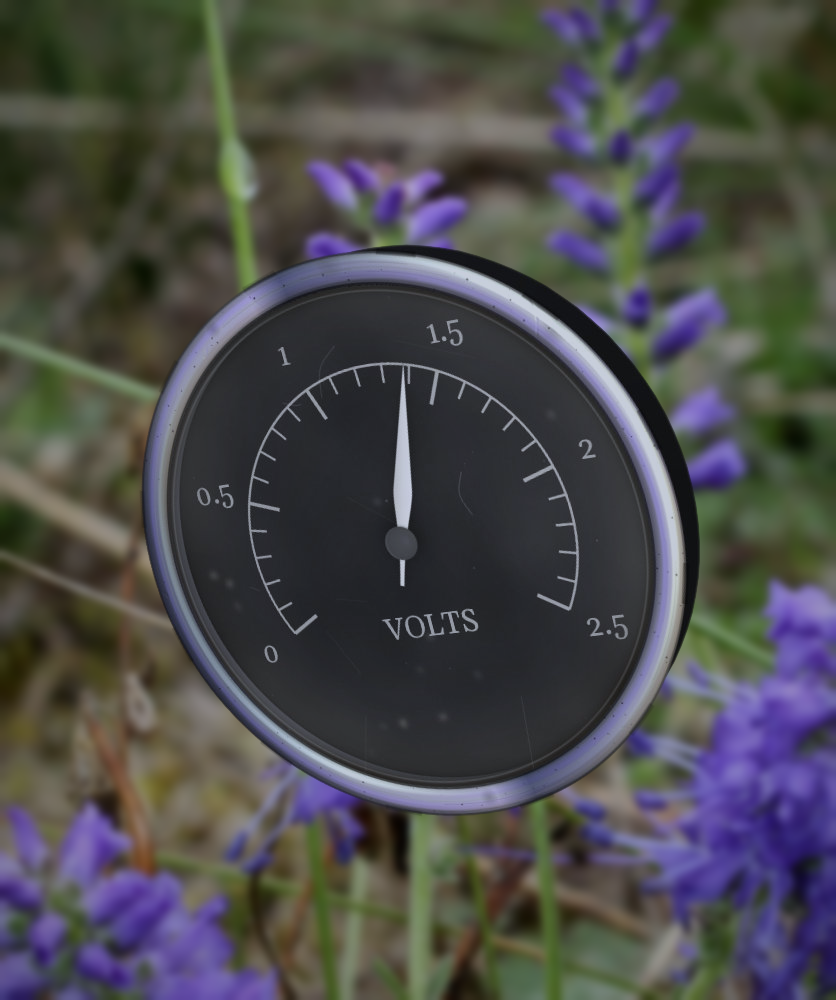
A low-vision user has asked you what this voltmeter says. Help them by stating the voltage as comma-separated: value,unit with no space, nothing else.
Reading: 1.4,V
